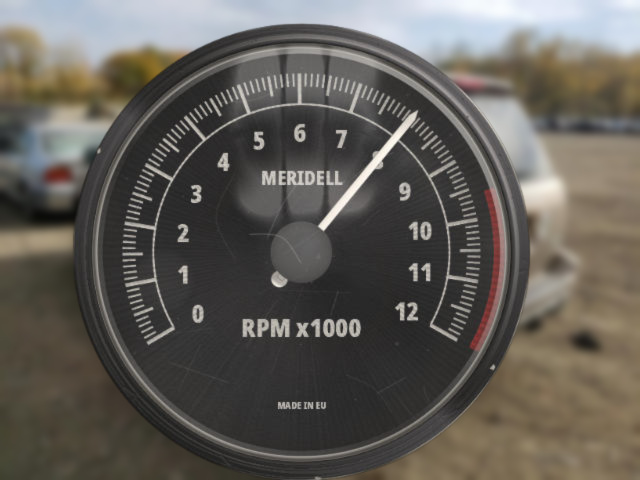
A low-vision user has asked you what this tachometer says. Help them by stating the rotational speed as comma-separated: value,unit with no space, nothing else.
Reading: 8000,rpm
